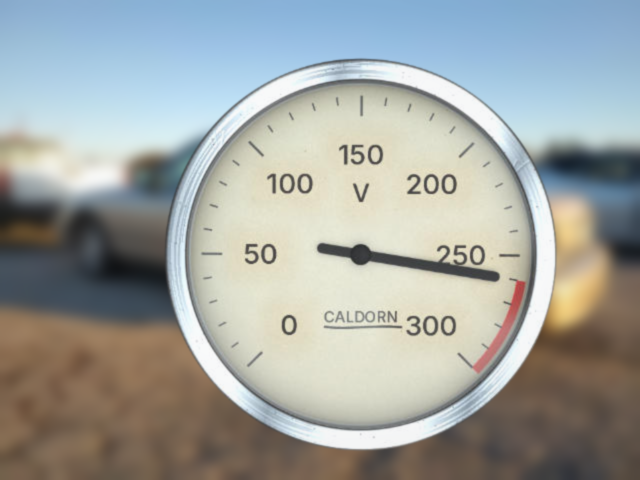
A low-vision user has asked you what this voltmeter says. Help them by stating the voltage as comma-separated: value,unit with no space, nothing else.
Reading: 260,V
